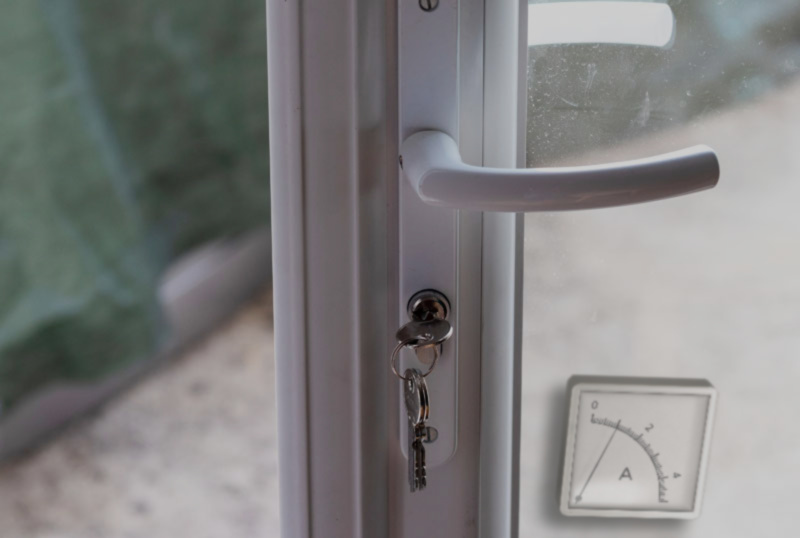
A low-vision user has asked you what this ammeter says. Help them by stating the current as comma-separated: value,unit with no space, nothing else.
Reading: 1,A
